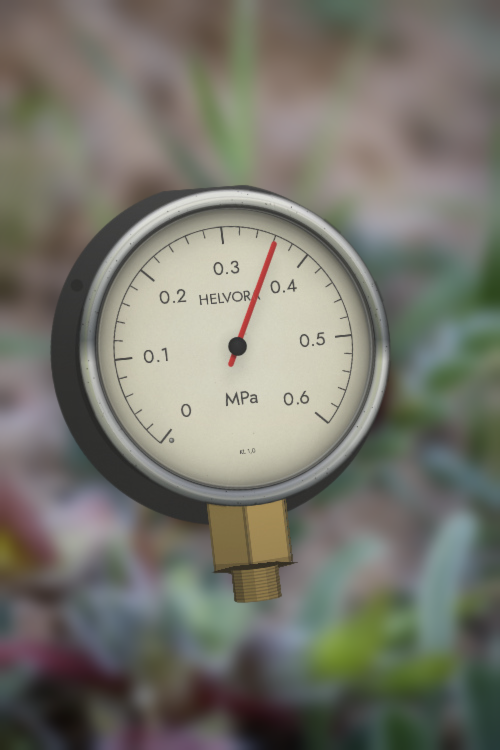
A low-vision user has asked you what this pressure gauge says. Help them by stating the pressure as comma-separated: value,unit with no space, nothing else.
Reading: 0.36,MPa
